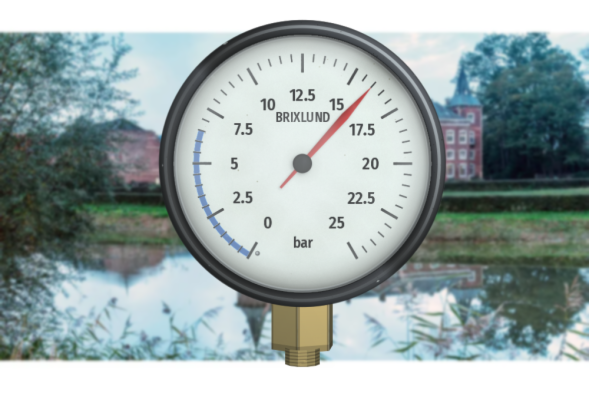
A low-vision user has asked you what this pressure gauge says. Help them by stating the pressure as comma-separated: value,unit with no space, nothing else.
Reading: 16,bar
